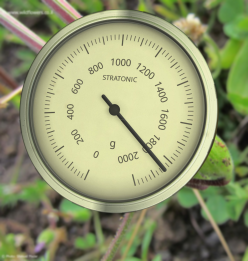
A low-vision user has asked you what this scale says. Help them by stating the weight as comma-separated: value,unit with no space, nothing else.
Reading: 1840,g
